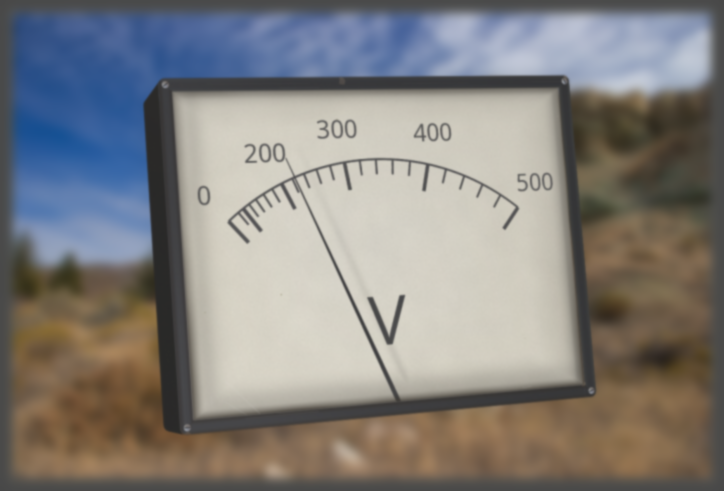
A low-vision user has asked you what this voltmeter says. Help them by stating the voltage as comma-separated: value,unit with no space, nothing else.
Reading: 220,V
